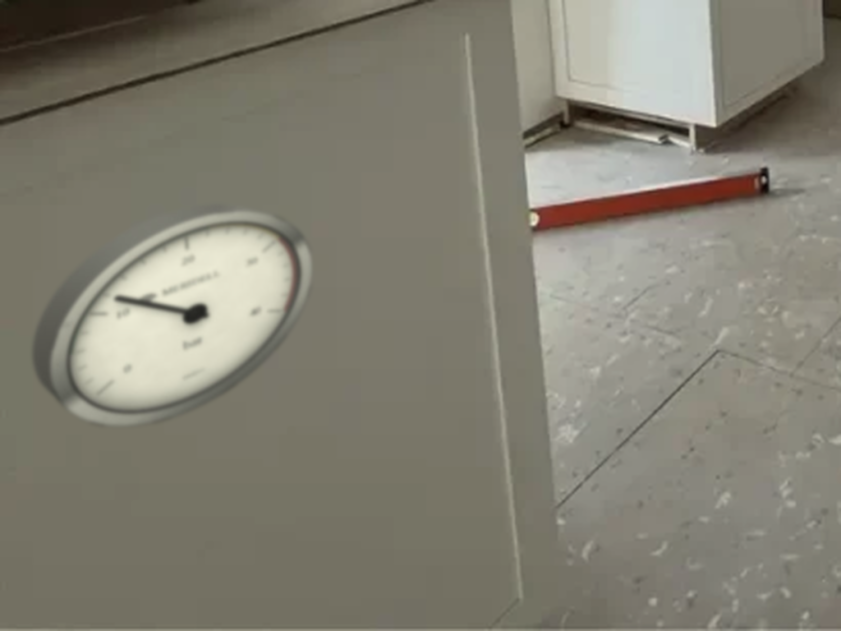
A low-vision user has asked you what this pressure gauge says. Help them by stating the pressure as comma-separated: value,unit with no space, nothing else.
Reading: 12,bar
